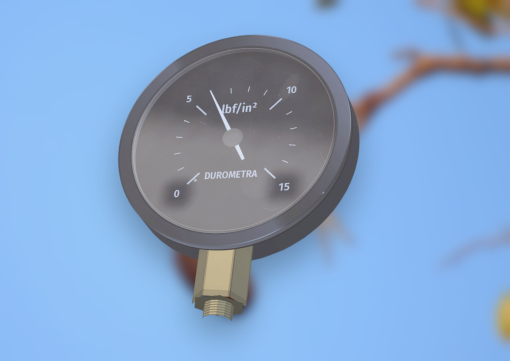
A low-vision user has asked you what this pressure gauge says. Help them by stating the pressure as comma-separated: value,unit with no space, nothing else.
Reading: 6,psi
